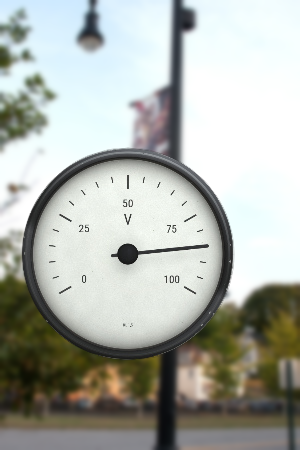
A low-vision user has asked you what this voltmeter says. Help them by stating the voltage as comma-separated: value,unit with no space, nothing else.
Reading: 85,V
